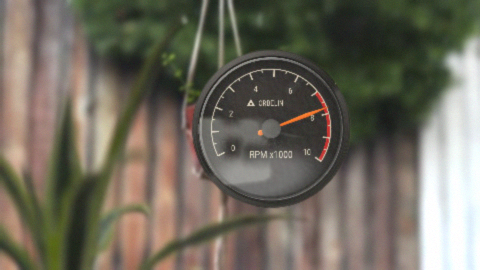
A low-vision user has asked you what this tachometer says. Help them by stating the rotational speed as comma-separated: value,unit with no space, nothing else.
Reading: 7750,rpm
